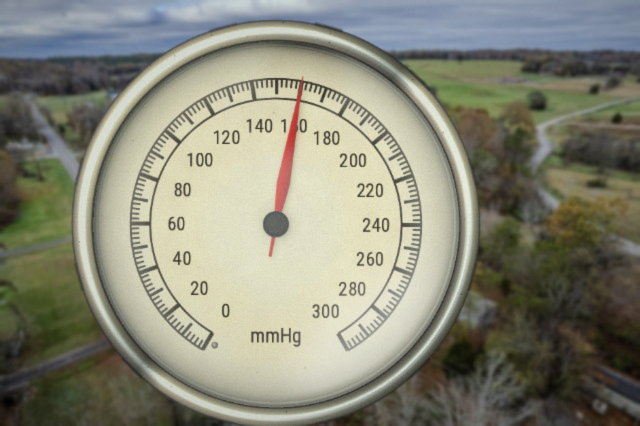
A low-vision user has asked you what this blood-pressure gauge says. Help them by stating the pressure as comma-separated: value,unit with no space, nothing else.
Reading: 160,mmHg
